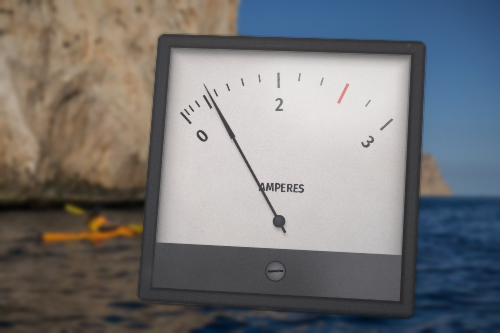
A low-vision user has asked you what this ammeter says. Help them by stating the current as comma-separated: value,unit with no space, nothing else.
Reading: 1.1,A
